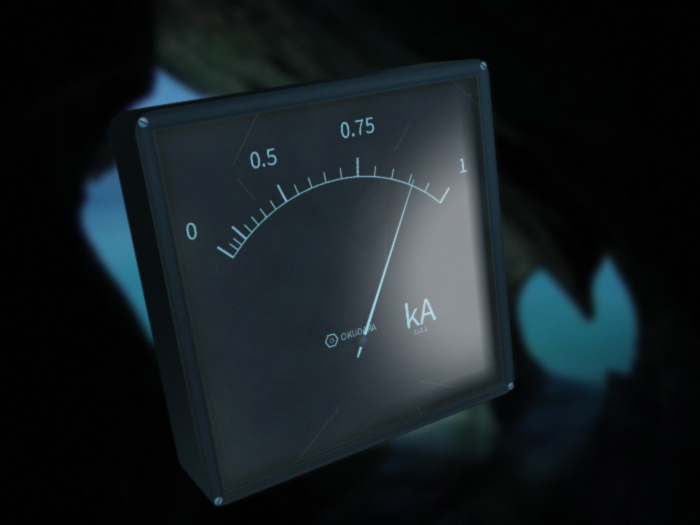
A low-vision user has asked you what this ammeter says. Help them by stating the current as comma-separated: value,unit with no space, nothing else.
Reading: 0.9,kA
